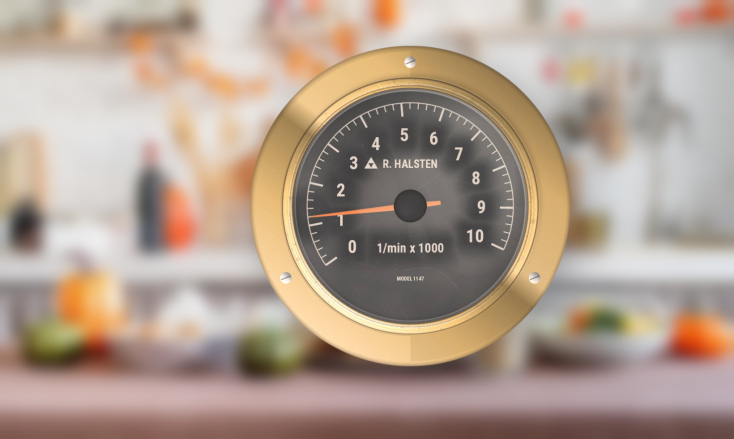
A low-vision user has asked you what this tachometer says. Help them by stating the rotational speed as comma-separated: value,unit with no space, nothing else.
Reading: 1200,rpm
